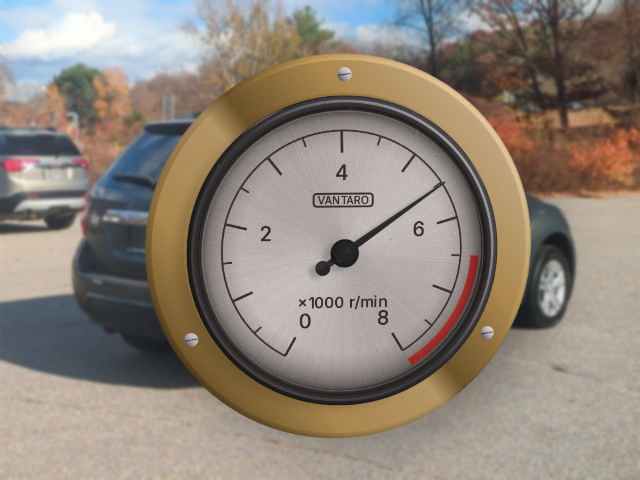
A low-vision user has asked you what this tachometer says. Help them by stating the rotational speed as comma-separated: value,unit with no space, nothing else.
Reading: 5500,rpm
